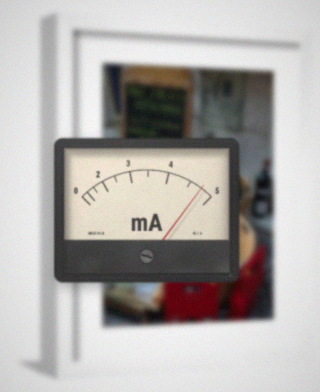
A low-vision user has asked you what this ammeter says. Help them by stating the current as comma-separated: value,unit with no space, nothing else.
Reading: 4.75,mA
